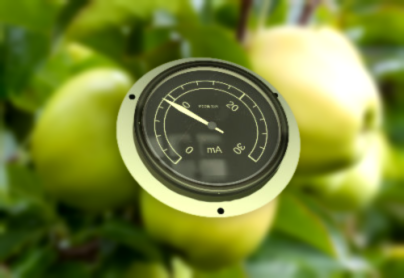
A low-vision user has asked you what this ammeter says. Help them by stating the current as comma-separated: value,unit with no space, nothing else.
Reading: 9,mA
